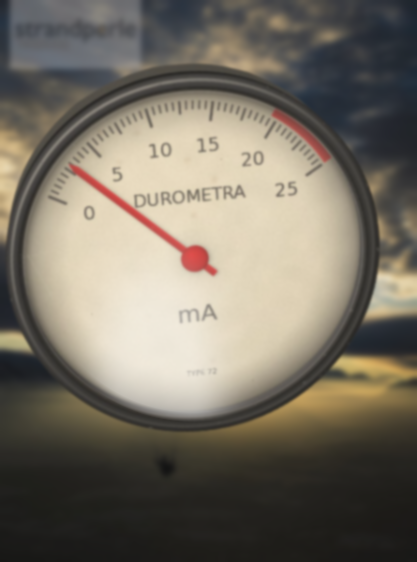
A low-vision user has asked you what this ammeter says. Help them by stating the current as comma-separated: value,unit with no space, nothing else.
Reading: 3,mA
